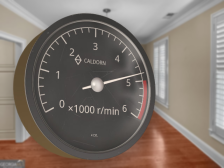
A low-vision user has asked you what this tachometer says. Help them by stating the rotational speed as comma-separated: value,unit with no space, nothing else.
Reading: 4800,rpm
